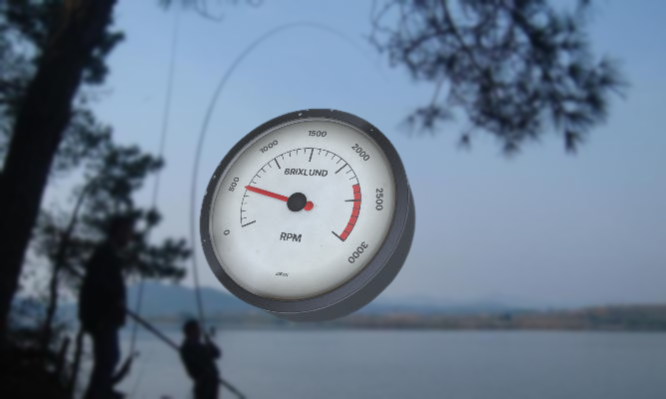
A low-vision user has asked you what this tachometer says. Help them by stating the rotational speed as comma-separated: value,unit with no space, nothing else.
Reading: 500,rpm
